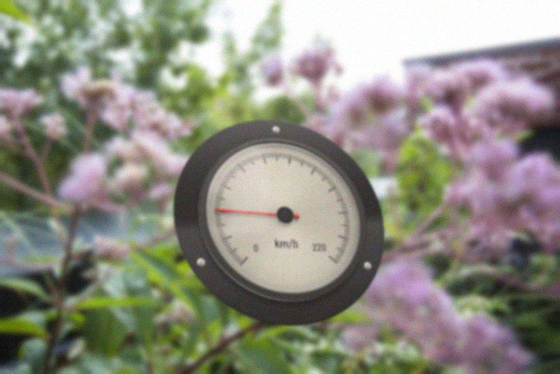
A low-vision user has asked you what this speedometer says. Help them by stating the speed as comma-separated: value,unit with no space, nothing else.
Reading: 40,km/h
